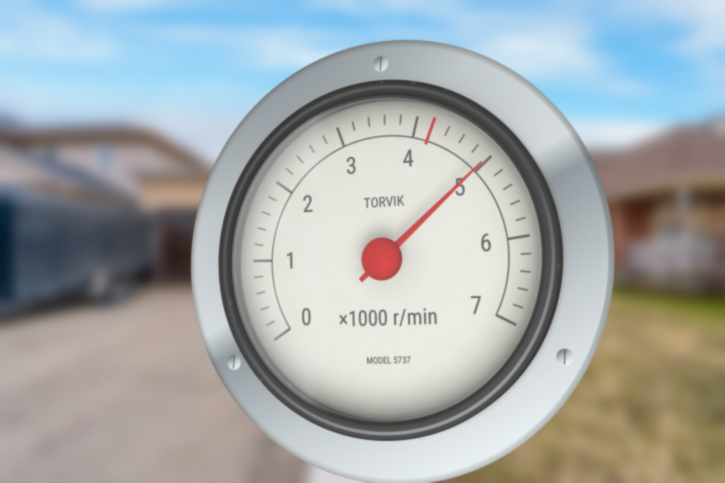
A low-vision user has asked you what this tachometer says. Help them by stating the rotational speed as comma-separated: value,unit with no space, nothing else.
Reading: 5000,rpm
